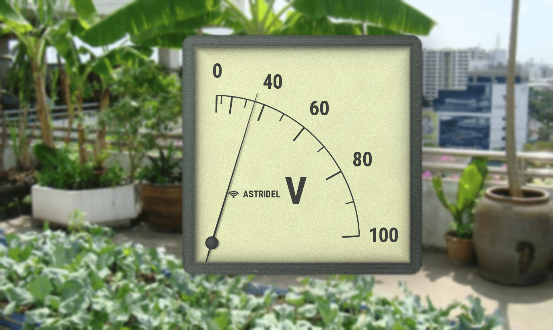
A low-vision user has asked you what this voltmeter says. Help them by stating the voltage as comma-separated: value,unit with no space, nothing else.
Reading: 35,V
